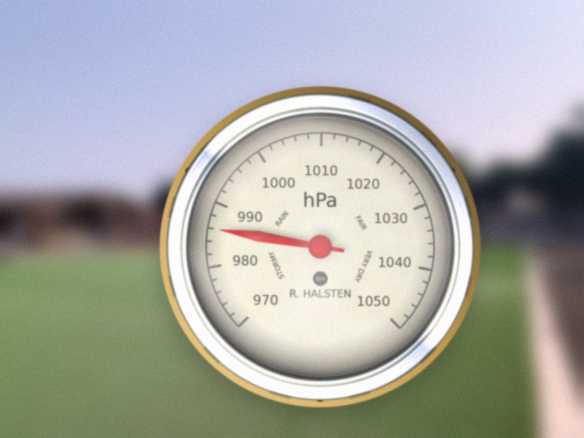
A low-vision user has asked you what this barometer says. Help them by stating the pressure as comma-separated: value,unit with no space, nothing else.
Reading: 986,hPa
